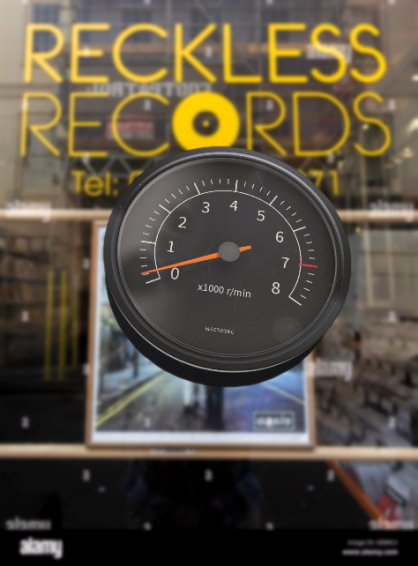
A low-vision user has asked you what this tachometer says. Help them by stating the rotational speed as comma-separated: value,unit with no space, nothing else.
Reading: 200,rpm
